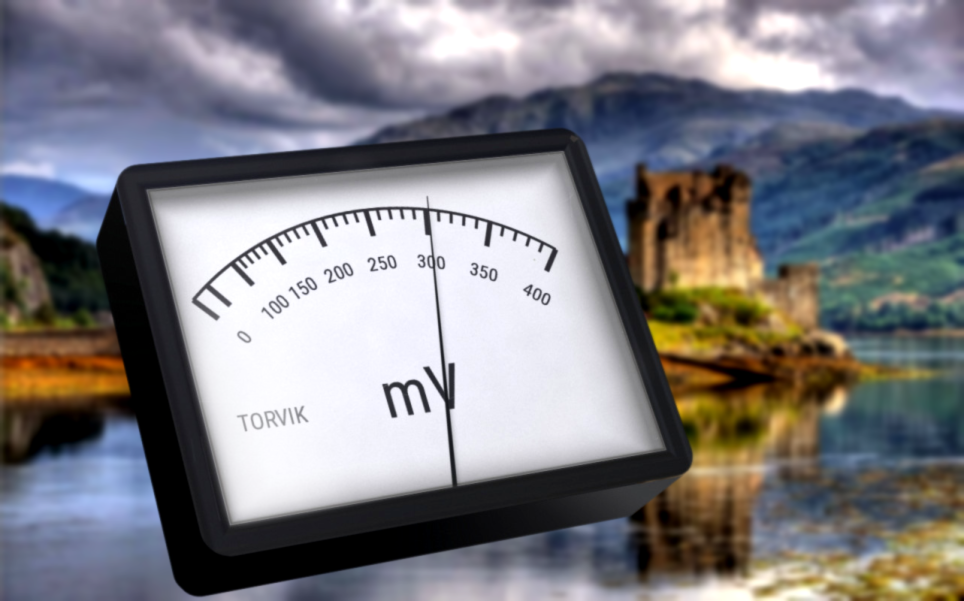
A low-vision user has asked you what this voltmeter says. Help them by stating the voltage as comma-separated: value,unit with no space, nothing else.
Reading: 300,mV
